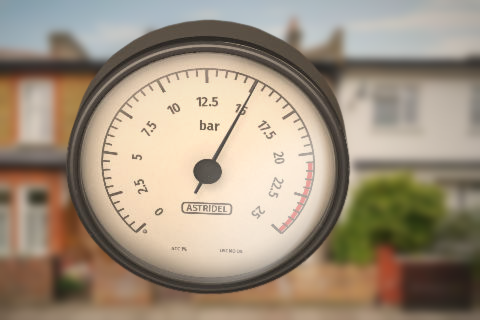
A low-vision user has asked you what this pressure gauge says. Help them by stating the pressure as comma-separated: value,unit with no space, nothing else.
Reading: 15,bar
